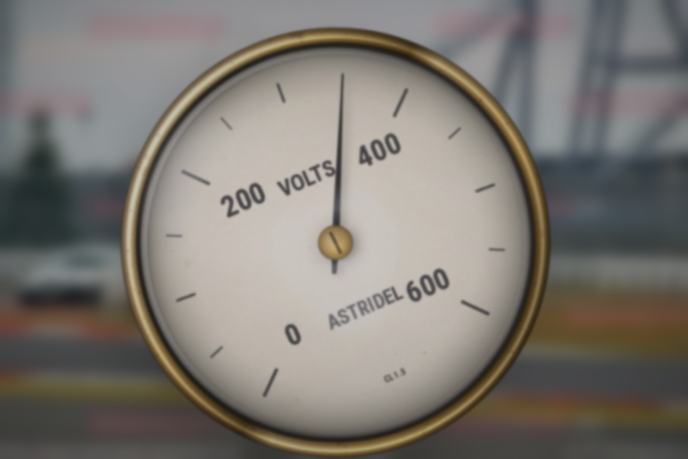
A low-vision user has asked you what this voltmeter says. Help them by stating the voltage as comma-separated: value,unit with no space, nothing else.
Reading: 350,V
